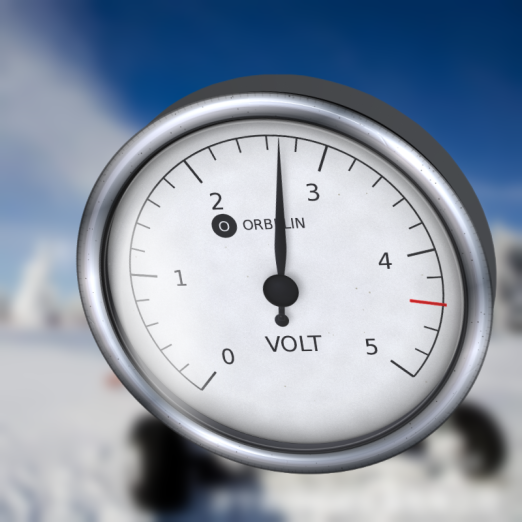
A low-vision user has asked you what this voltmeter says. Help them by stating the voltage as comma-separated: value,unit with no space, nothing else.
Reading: 2.7,V
